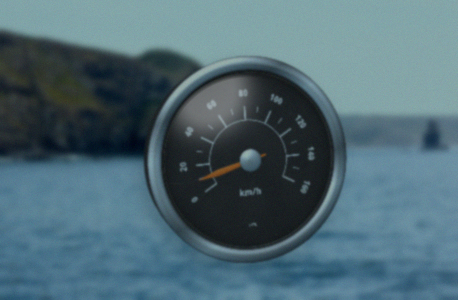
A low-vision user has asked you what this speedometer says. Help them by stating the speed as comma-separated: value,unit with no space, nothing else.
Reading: 10,km/h
